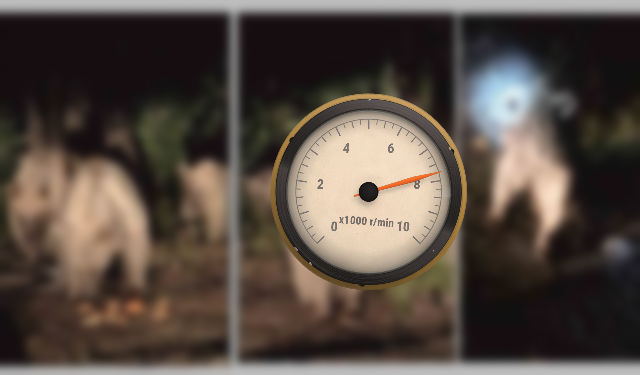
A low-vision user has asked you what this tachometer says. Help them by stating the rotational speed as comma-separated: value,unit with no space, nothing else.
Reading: 7750,rpm
